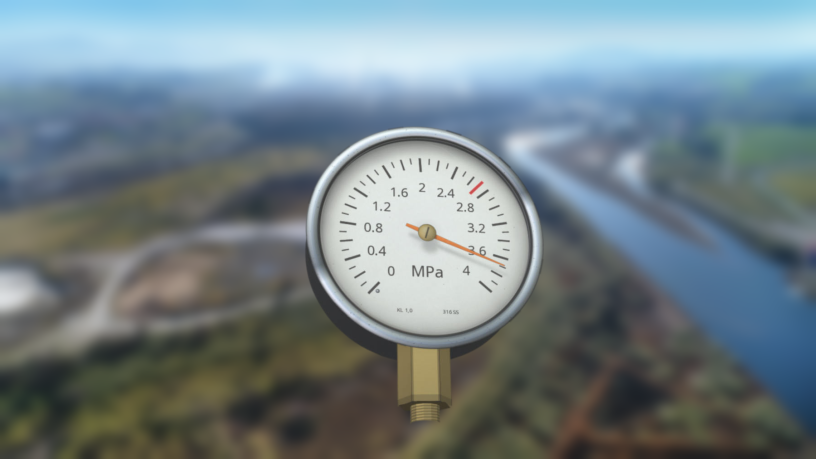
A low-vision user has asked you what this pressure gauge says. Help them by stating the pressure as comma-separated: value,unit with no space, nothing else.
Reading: 3.7,MPa
